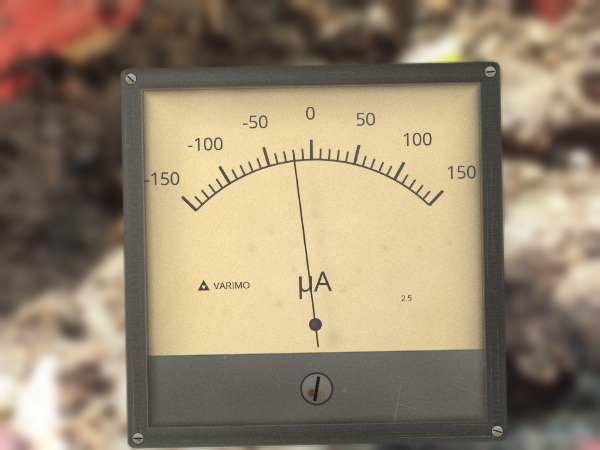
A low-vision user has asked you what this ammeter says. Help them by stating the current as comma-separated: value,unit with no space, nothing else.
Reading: -20,µA
